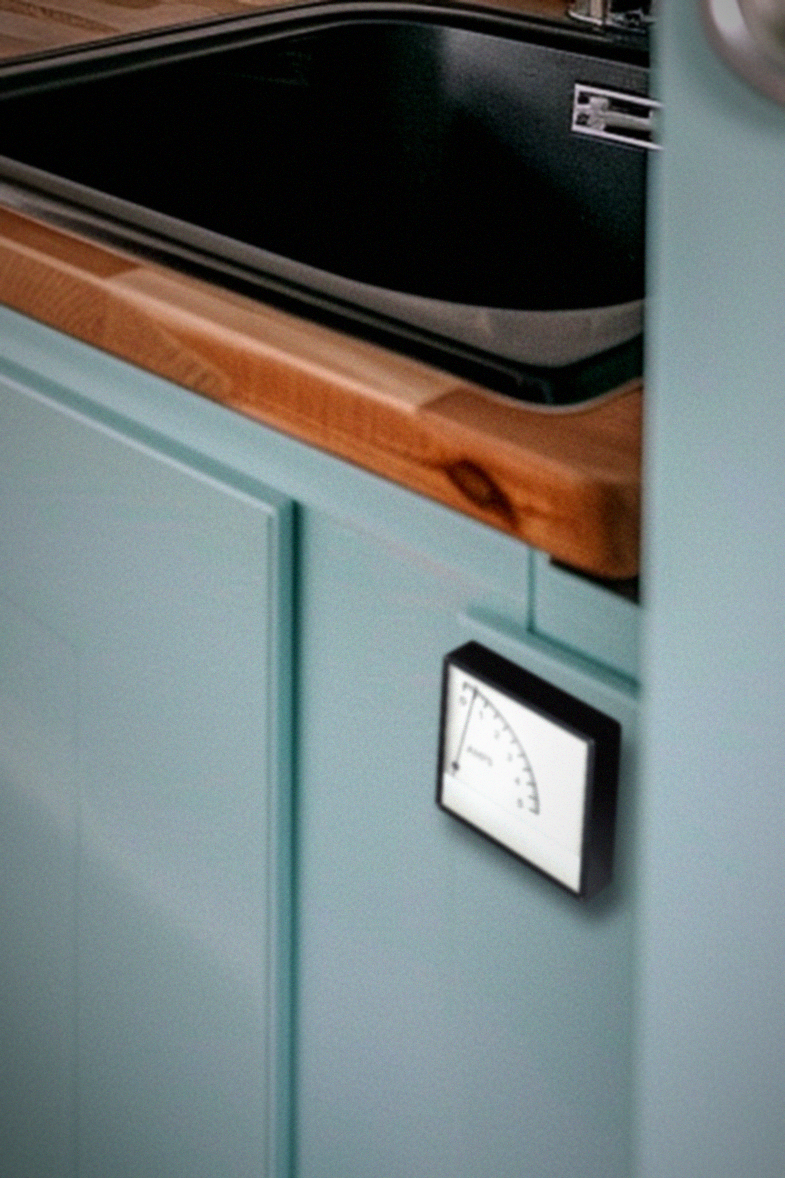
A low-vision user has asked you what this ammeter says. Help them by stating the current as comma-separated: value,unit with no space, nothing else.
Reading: 0.5,A
